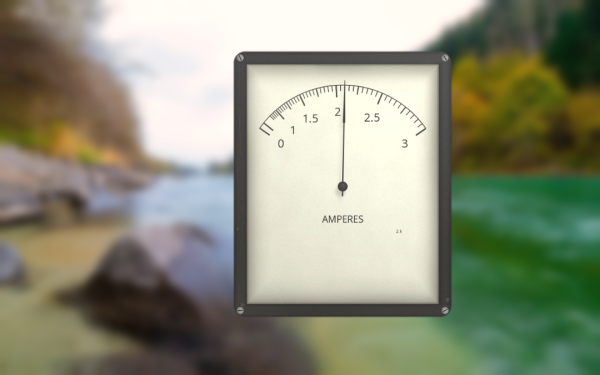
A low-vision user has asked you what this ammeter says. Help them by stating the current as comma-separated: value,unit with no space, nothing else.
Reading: 2.1,A
